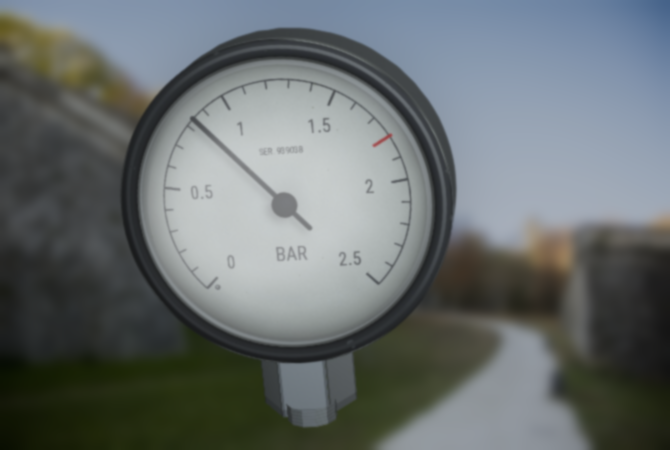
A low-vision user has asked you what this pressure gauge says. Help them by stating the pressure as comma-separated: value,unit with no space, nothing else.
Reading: 0.85,bar
